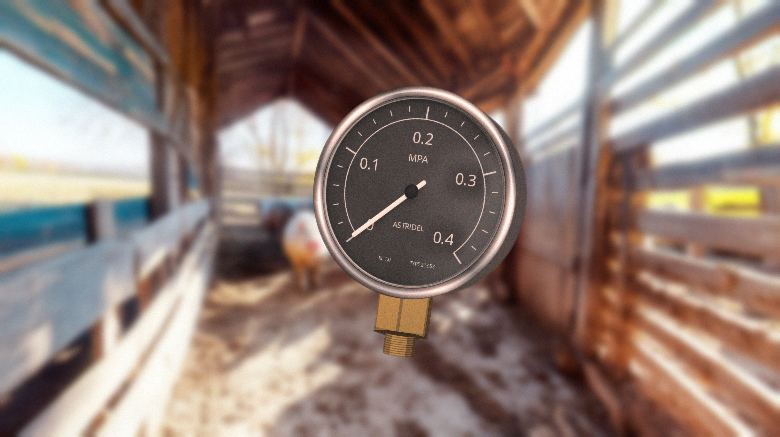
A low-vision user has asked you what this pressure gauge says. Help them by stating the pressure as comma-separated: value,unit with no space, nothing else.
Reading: 0,MPa
